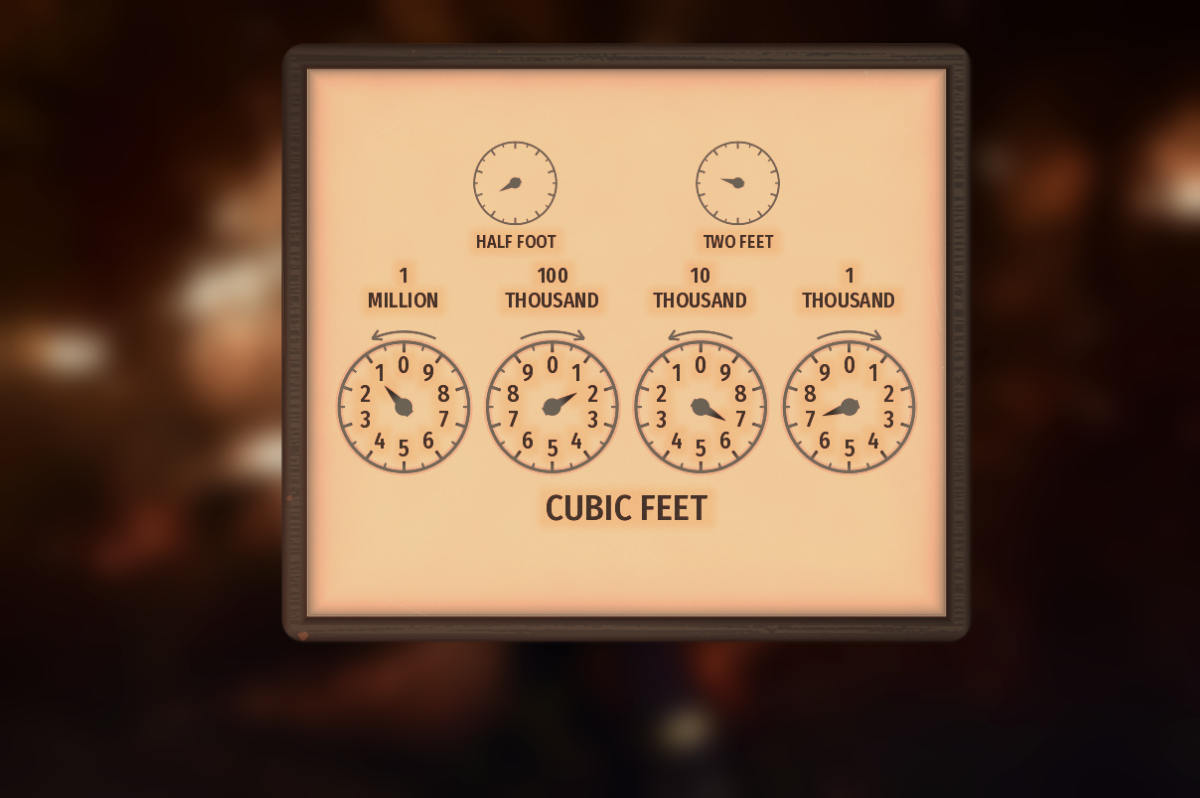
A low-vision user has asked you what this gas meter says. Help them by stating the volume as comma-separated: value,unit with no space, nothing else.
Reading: 116700,ft³
